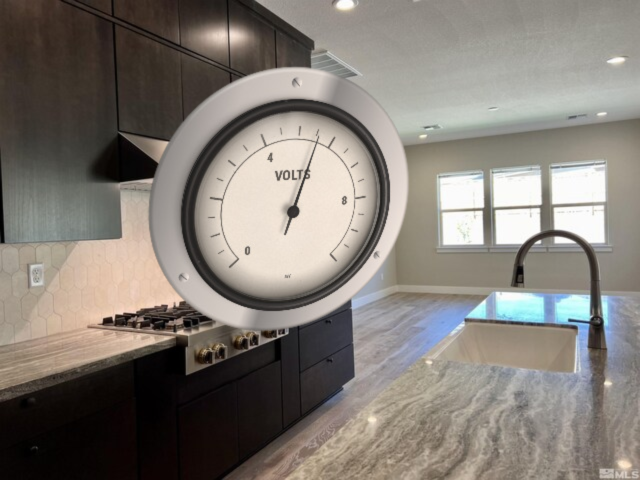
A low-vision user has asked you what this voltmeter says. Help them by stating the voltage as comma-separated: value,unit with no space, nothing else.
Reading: 5.5,V
